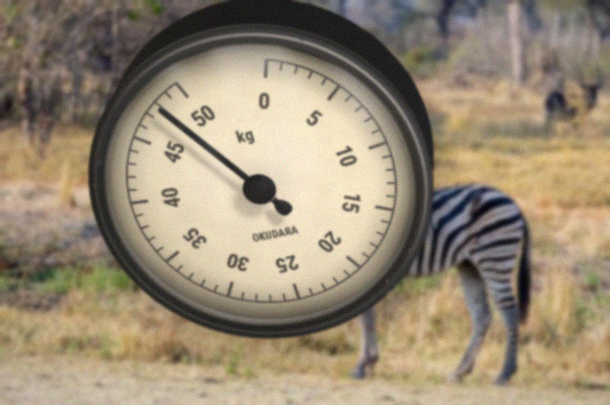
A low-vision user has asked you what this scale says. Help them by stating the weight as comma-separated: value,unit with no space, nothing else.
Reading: 48,kg
